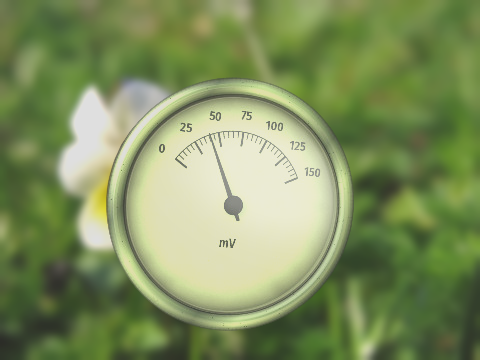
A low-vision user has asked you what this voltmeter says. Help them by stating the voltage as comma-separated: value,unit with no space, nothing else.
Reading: 40,mV
